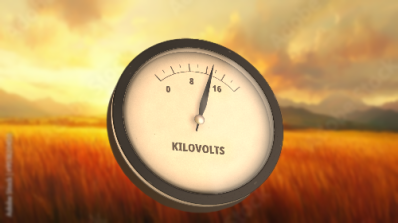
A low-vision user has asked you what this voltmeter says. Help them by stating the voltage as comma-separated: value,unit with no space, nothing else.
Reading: 13,kV
